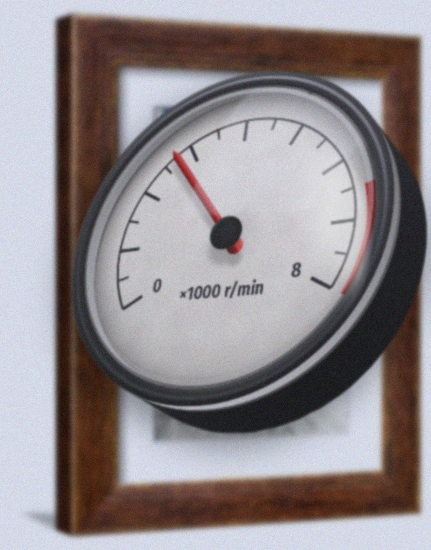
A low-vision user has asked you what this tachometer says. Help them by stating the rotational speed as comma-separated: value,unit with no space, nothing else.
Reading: 2750,rpm
